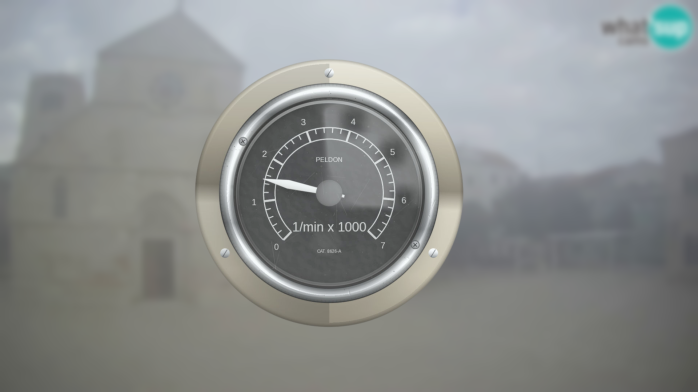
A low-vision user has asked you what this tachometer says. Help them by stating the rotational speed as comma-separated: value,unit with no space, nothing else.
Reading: 1500,rpm
